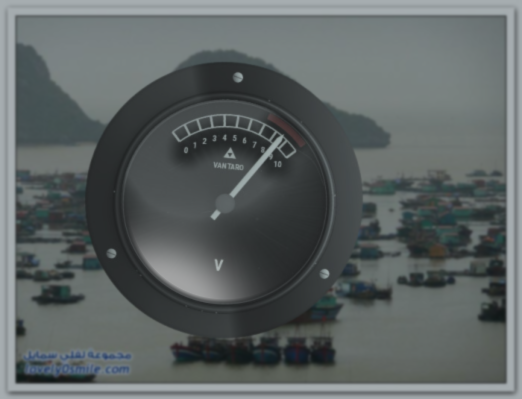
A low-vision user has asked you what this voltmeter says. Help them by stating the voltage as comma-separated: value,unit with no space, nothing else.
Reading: 8.5,V
